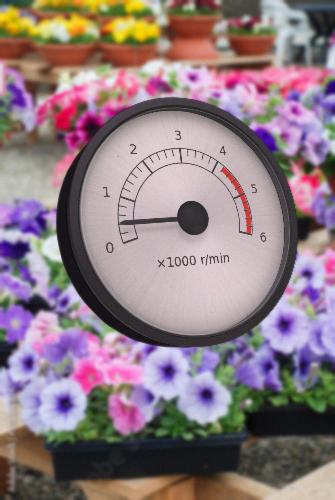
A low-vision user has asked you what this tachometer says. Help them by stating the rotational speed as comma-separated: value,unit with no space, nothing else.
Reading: 400,rpm
